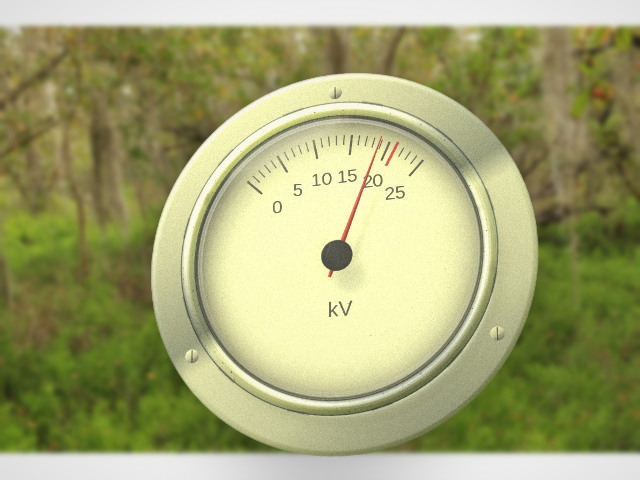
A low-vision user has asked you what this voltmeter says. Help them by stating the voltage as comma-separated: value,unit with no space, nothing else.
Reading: 19,kV
